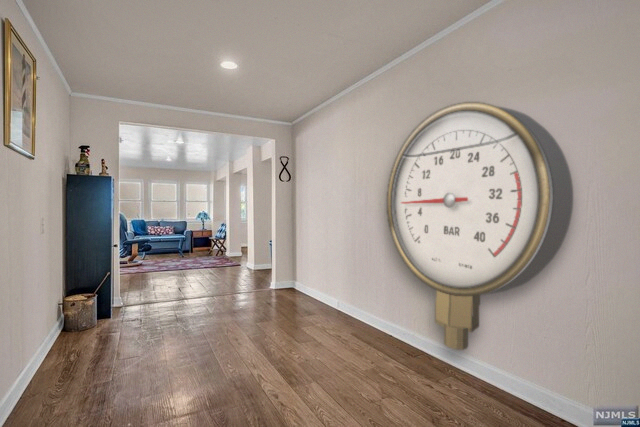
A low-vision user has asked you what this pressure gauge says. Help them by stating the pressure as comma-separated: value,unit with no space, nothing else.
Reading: 6,bar
